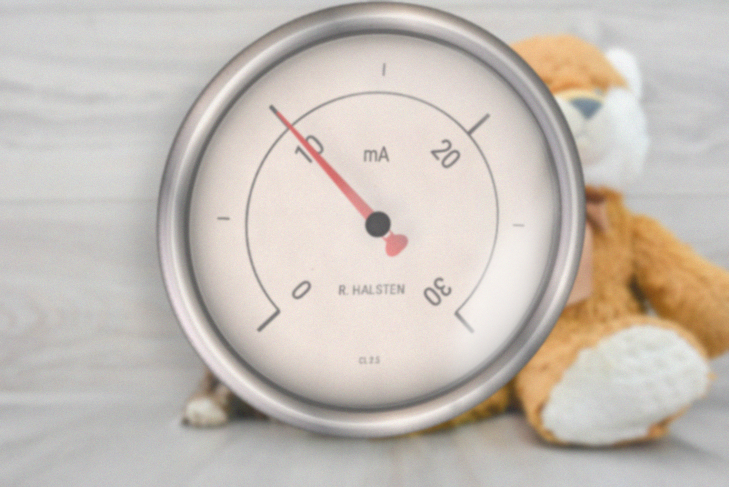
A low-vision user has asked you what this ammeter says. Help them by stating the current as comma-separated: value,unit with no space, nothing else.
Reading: 10,mA
